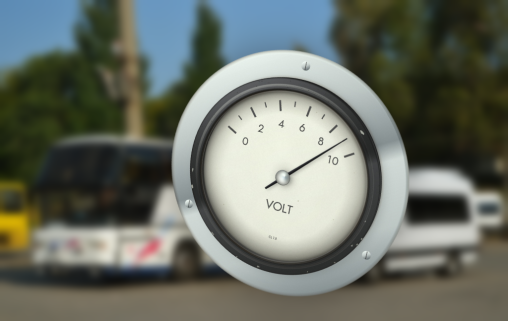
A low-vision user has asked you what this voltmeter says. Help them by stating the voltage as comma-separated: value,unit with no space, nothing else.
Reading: 9,V
